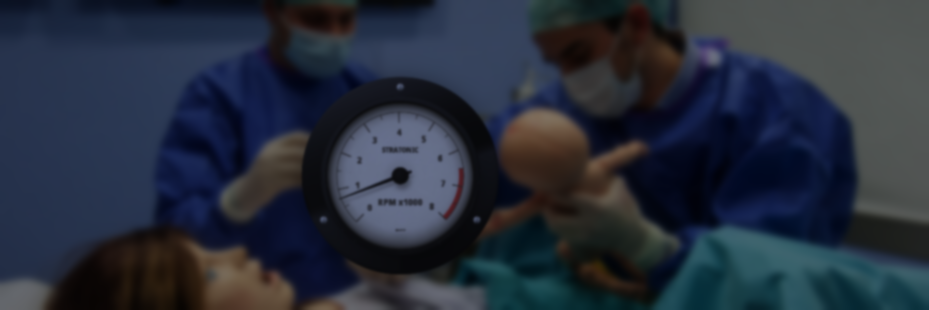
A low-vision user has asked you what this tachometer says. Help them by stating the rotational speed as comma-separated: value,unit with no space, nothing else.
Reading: 750,rpm
